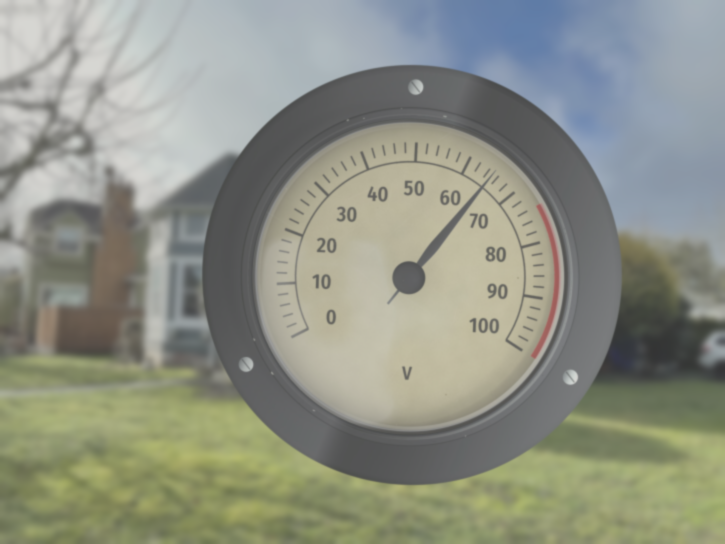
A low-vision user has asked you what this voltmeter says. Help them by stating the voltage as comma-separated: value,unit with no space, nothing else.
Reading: 65,V
